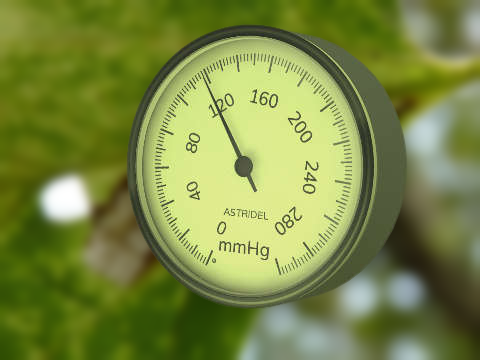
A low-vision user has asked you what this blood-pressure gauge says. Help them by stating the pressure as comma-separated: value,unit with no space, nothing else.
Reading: 120,mmHg
